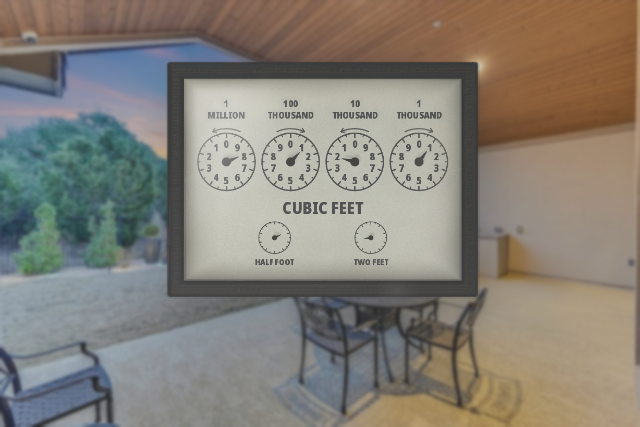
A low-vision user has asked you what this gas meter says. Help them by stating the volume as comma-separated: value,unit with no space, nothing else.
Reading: 812100,ft³
